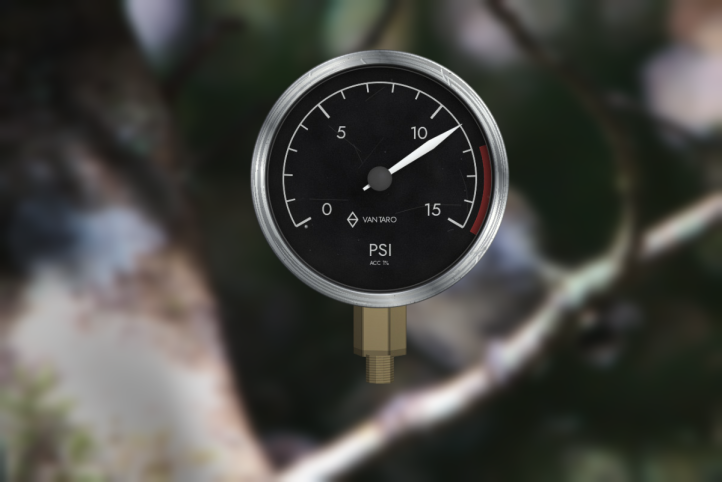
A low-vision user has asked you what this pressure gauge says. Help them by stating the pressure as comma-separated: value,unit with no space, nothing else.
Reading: 11,psi
